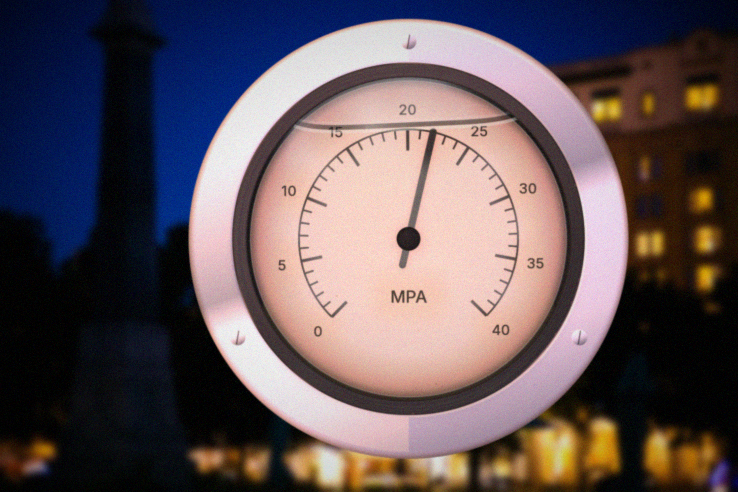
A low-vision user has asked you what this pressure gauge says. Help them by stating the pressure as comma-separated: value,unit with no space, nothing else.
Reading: 22,MPa
